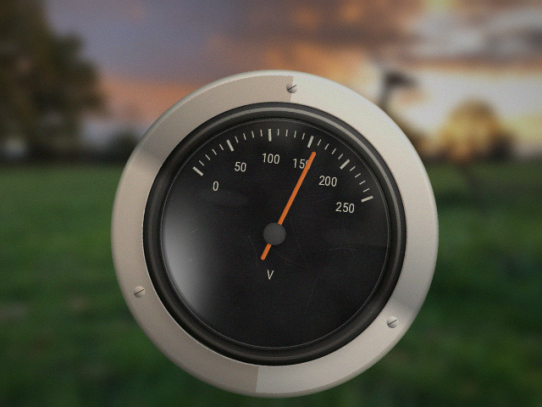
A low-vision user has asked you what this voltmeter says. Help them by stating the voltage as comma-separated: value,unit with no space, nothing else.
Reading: 160,V
